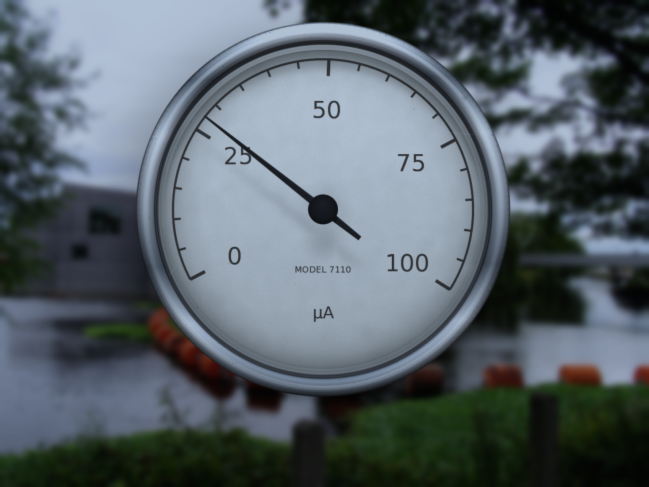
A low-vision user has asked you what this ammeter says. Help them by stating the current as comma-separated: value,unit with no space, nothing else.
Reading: 27.5,µA
